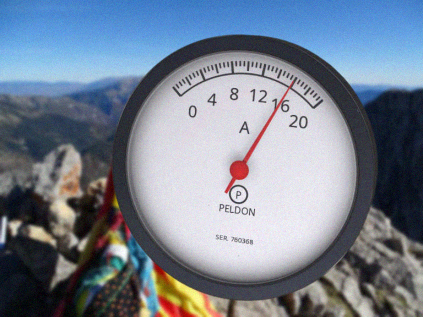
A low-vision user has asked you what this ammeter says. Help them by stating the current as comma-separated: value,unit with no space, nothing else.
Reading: 16,A
